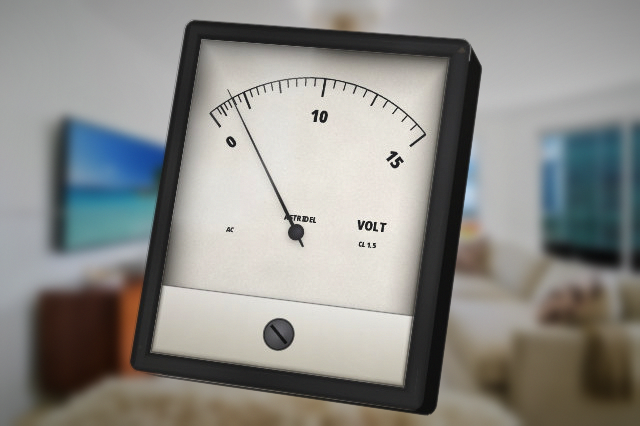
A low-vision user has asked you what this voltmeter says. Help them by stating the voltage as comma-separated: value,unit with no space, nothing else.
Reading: 4,V
